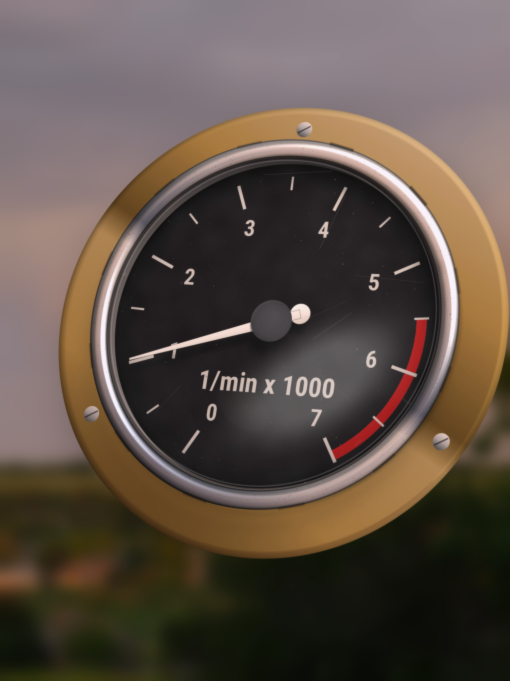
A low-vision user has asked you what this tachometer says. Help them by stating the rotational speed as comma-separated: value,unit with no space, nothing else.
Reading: 1000,rpm
